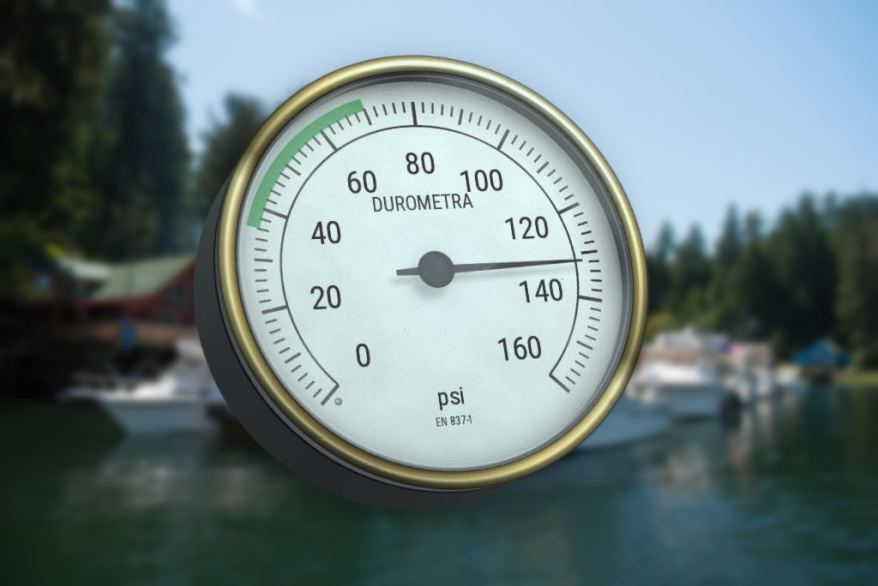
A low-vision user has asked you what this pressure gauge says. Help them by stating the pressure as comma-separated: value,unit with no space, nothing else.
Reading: 132,psi
